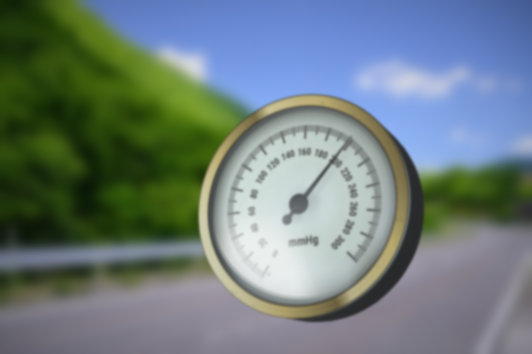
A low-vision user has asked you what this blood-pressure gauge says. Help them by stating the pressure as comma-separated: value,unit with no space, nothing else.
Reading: 200,mmHg
